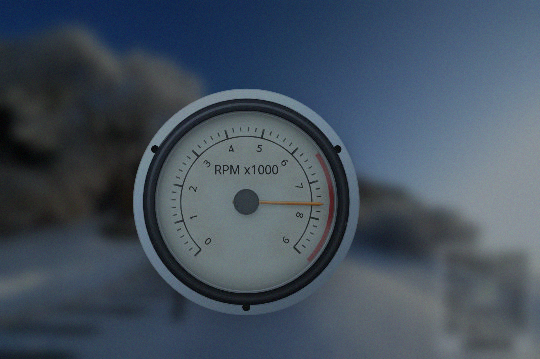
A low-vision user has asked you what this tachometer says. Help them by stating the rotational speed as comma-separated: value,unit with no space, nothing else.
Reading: 7600,rpm
